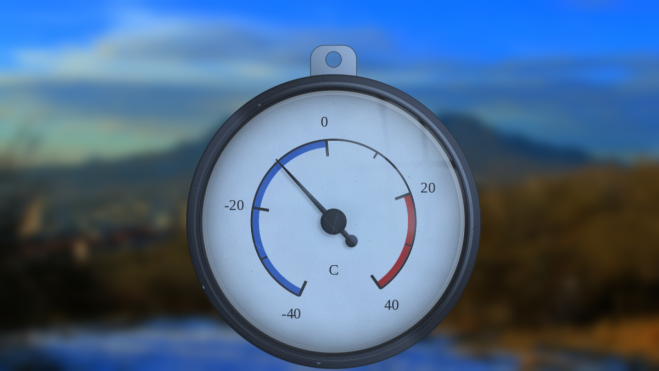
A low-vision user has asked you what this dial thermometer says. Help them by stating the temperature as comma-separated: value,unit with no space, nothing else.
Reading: -10,°C
